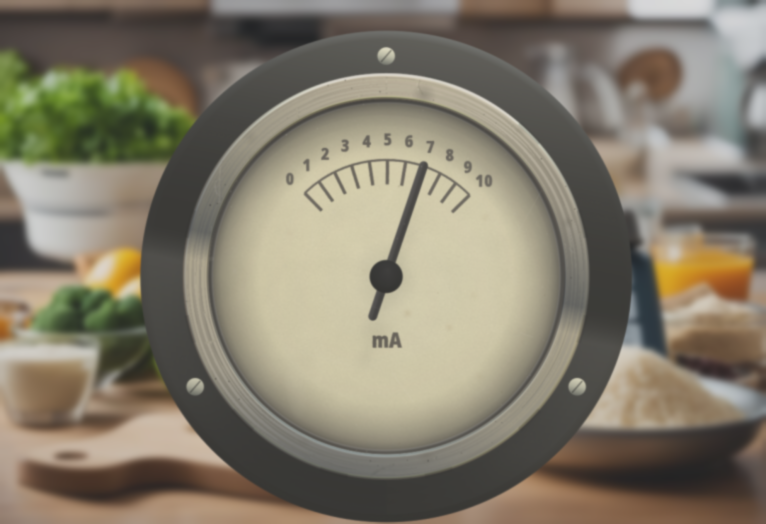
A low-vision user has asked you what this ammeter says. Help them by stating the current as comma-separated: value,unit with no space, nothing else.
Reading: 7,mA
